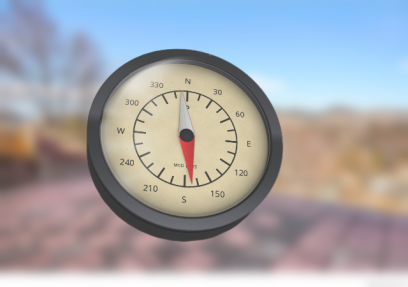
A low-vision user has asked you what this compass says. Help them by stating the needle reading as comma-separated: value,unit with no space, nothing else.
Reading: 172.5,°
